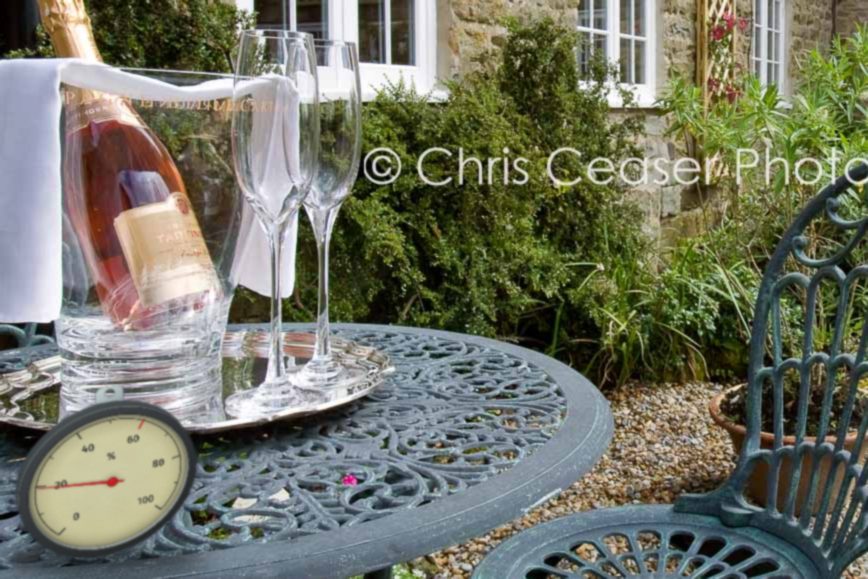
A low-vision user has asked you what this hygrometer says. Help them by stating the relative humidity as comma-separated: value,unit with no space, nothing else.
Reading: 20,%
